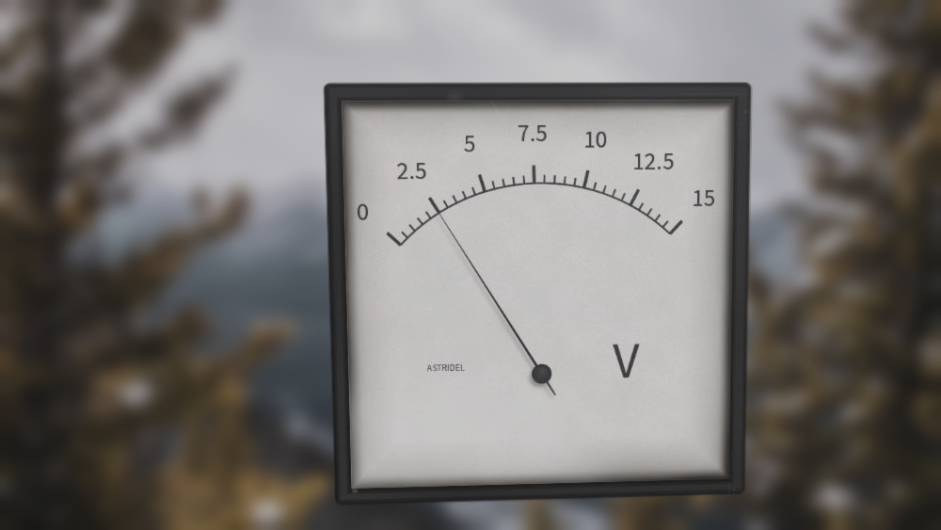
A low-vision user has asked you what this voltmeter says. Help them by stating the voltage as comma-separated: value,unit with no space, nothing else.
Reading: 2.5,V
